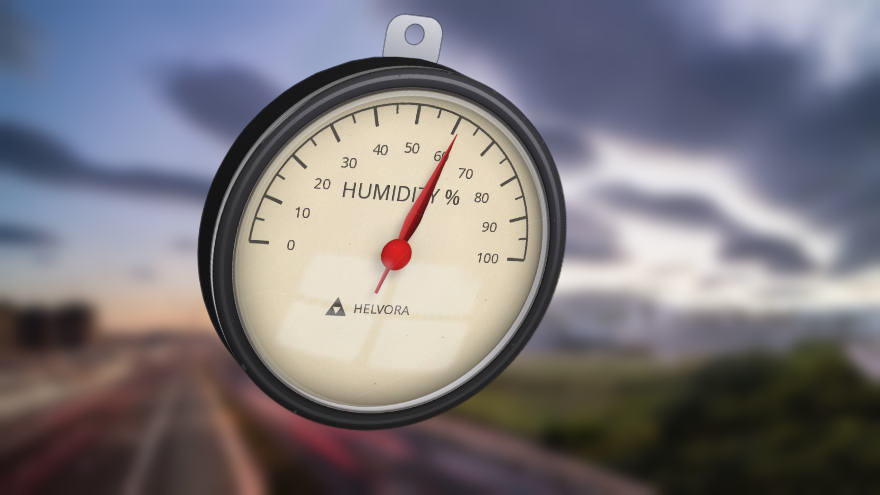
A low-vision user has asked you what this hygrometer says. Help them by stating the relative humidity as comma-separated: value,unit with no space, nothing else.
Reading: 60,%
